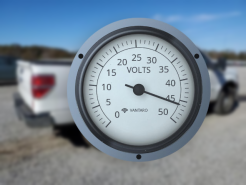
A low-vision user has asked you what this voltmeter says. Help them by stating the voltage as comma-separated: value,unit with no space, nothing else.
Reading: 46,V
